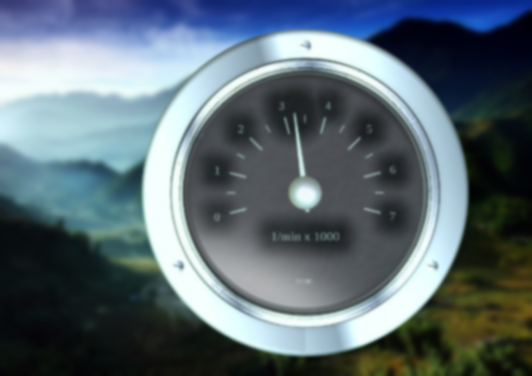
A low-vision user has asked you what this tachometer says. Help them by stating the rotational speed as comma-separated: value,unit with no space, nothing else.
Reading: 3250,rpm
